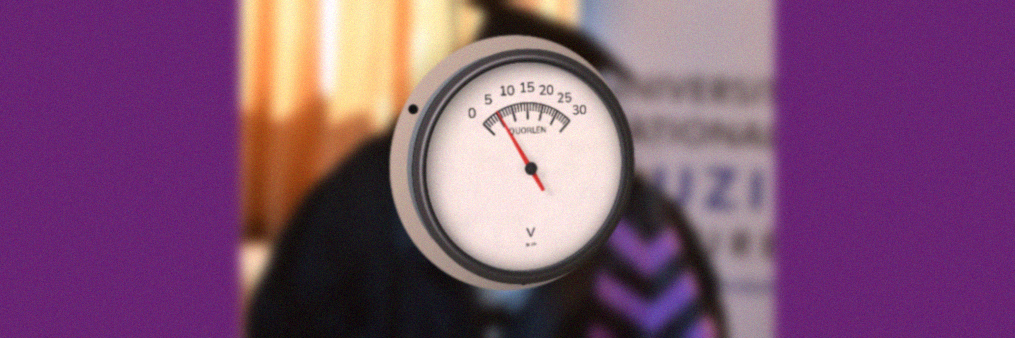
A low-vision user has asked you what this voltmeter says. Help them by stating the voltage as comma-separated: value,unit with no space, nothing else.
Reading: 5,V
